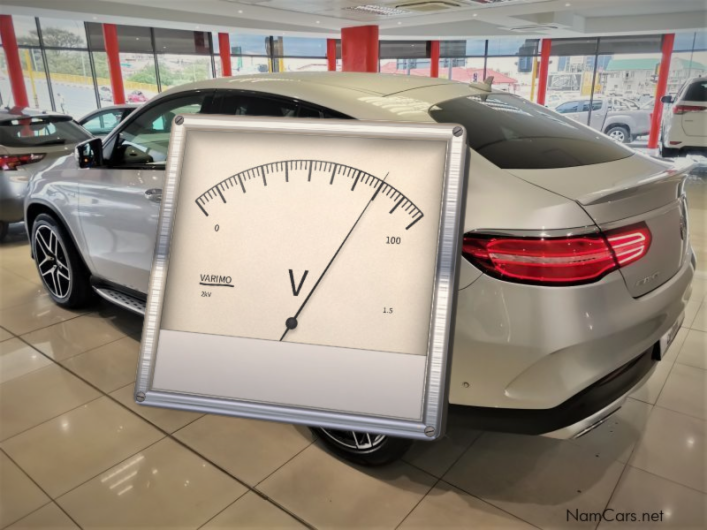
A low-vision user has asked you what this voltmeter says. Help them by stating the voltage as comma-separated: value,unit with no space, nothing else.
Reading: 80,V
